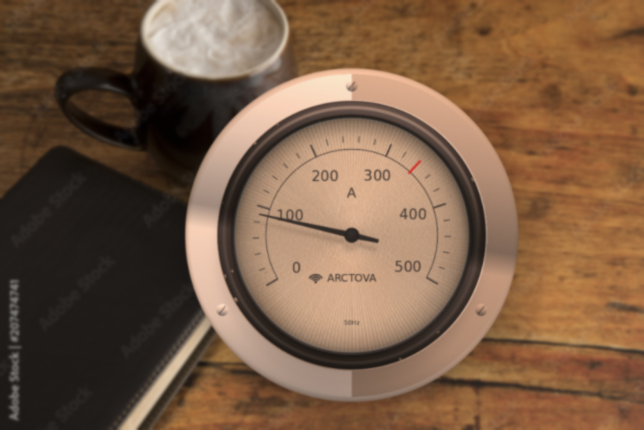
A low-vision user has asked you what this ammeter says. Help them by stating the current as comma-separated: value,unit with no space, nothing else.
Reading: 90,A
